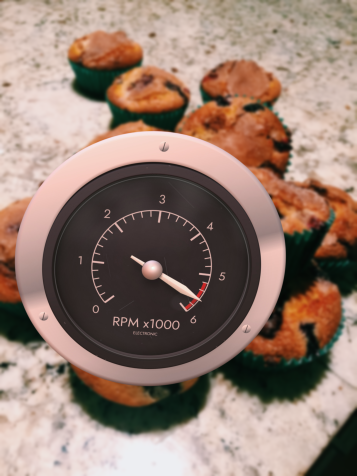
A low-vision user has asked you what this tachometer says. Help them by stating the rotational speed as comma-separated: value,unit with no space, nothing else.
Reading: 5600,rpm
